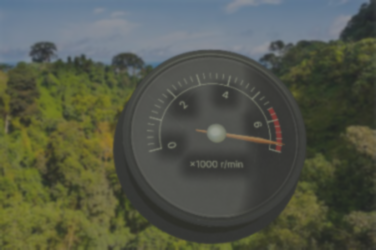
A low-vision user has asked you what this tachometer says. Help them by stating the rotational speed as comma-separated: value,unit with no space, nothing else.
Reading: 6800,rpm
